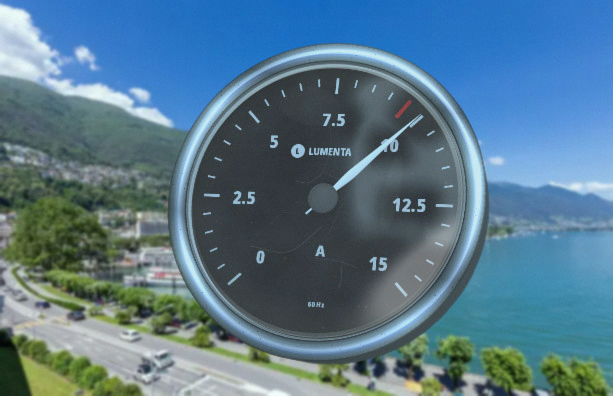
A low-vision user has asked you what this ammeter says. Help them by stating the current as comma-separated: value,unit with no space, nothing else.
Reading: 10,A
